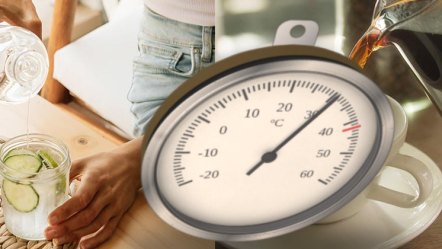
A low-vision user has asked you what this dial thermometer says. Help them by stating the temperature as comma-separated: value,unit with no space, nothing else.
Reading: 30,°C
